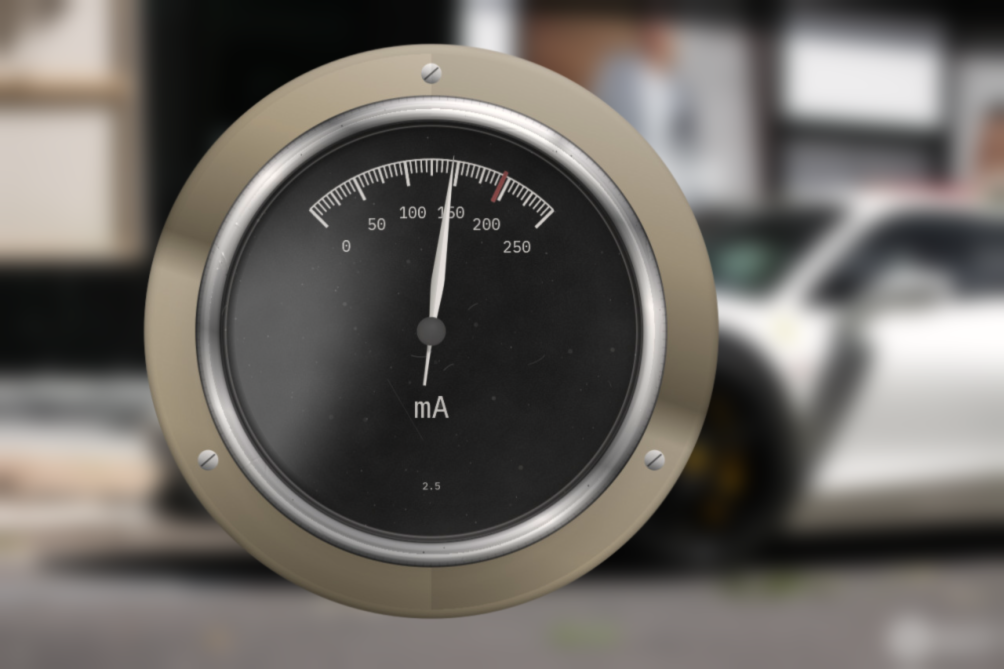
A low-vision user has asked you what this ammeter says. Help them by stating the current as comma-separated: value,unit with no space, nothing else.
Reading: 145,mA
